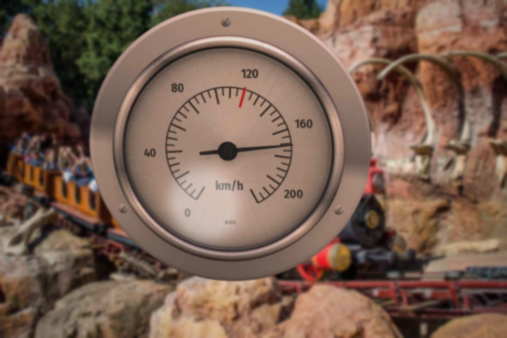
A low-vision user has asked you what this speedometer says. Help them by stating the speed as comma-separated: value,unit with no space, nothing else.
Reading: 170,km/h
